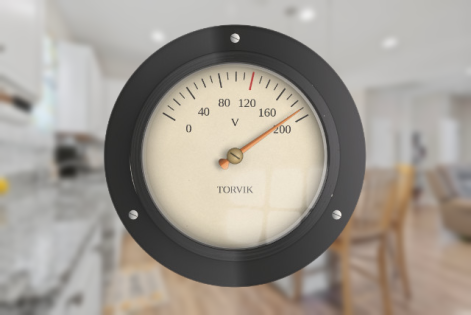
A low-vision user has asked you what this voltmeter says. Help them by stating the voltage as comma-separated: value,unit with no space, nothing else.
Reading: 190,V
